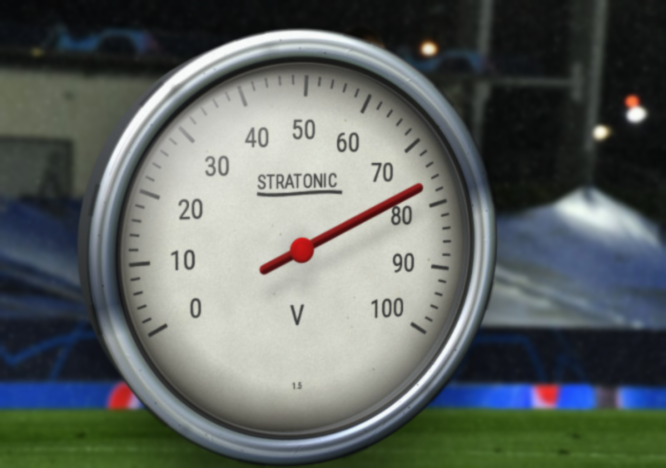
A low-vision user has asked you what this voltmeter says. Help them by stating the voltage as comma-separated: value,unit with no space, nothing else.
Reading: 76,V
